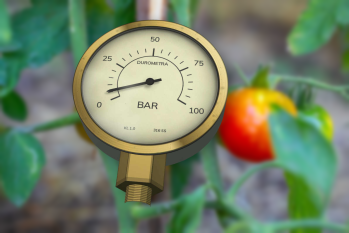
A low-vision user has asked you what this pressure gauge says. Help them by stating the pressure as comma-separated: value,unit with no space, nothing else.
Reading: 5,bar
